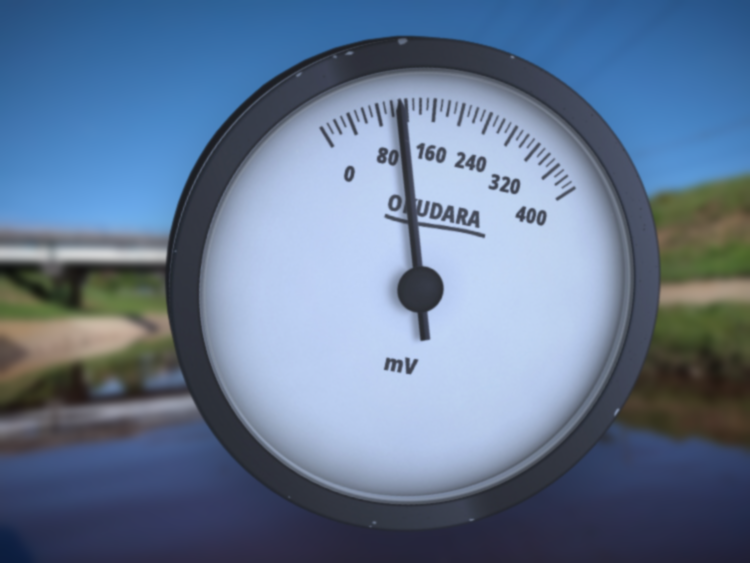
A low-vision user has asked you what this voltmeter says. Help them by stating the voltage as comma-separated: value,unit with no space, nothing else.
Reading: 110,mV
